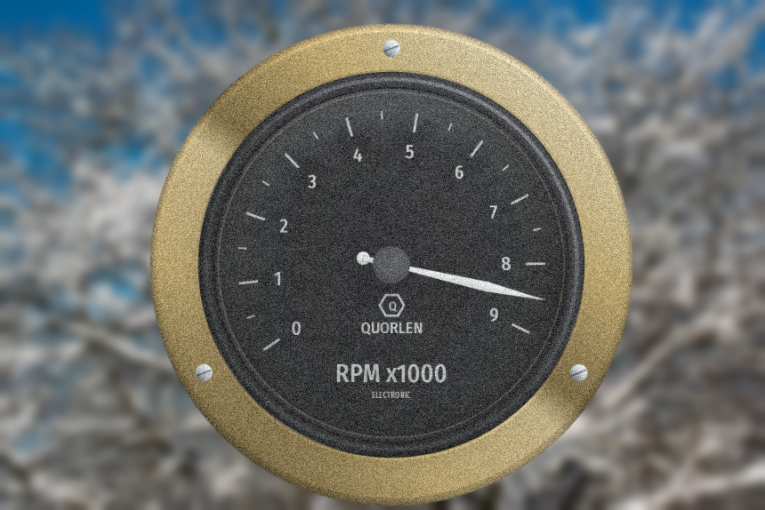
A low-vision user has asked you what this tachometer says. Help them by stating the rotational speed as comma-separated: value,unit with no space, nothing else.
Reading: 8500,rpm
